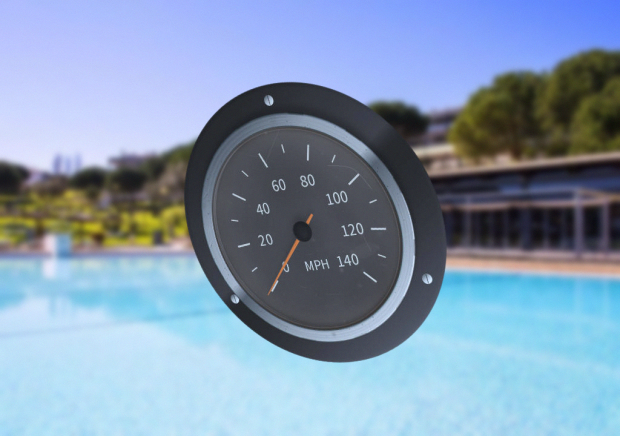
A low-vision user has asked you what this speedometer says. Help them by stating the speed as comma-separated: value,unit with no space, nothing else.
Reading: 0,mph
